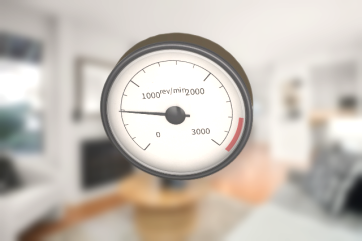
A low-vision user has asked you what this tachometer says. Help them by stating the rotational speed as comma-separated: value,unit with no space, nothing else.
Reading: 600,rpm
